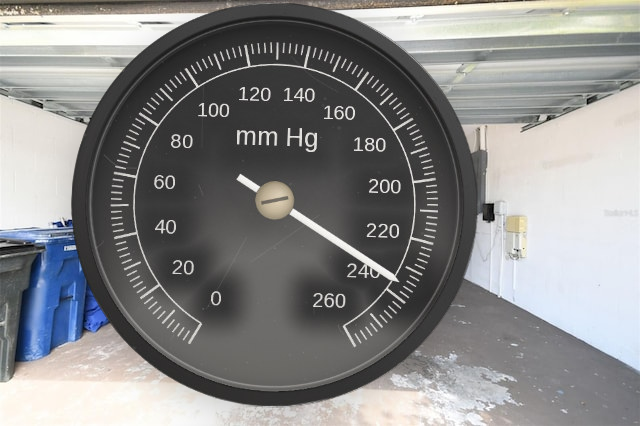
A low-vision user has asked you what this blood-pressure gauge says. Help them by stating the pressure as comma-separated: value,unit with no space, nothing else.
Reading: 236,mmHg
